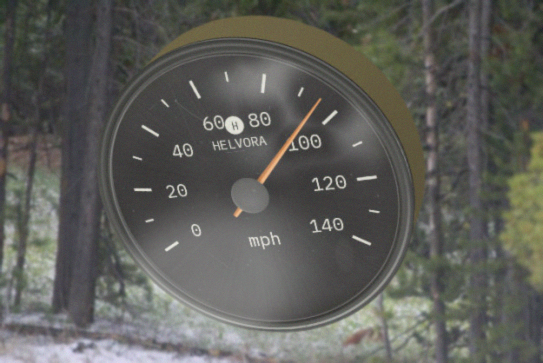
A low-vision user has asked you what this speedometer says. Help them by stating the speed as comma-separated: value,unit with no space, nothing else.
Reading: 95,mph
